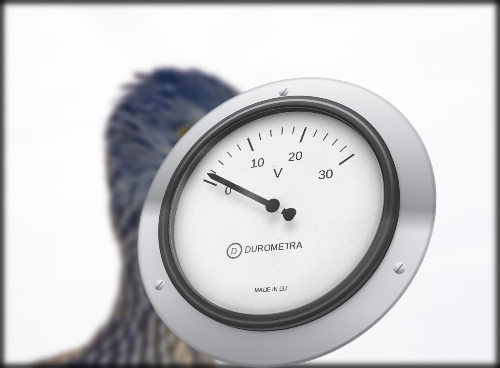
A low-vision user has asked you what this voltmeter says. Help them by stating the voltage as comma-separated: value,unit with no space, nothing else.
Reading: 1,V
